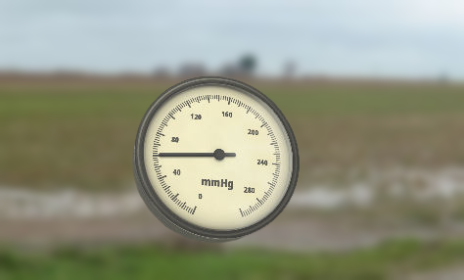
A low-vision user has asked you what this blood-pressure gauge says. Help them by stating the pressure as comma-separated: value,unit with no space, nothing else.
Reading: 60,mmHg
